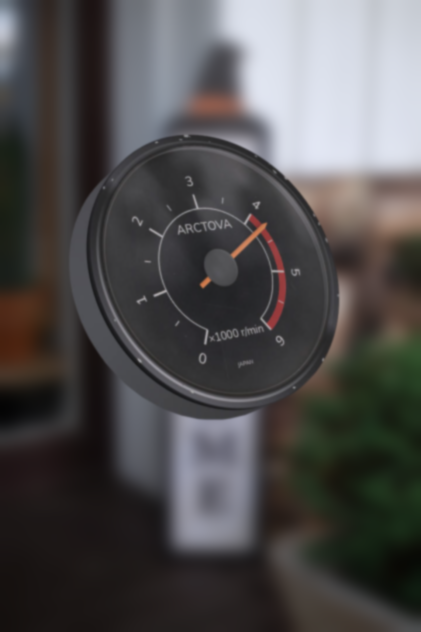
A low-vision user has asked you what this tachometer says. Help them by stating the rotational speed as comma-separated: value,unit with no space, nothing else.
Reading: 4250,rpm
